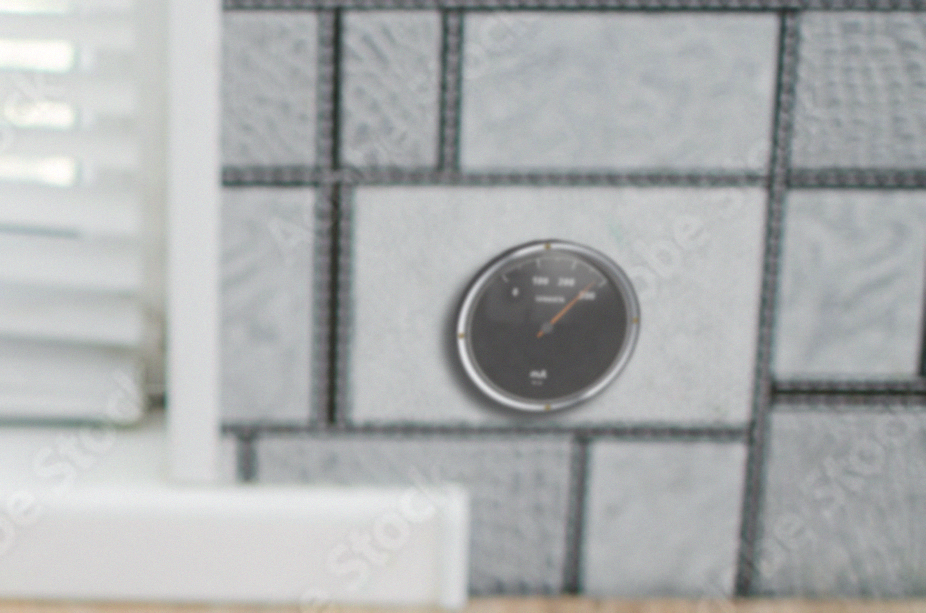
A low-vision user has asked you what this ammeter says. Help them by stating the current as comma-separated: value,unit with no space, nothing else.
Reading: 275,mA
